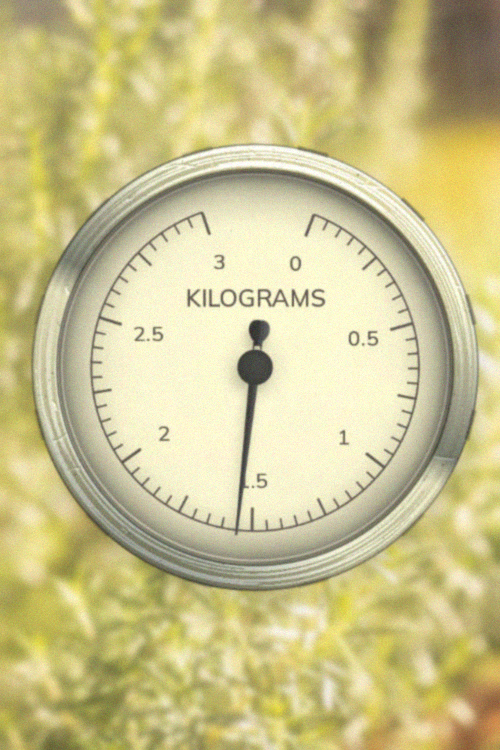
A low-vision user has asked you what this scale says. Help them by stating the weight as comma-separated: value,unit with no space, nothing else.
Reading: 1.55,kg
